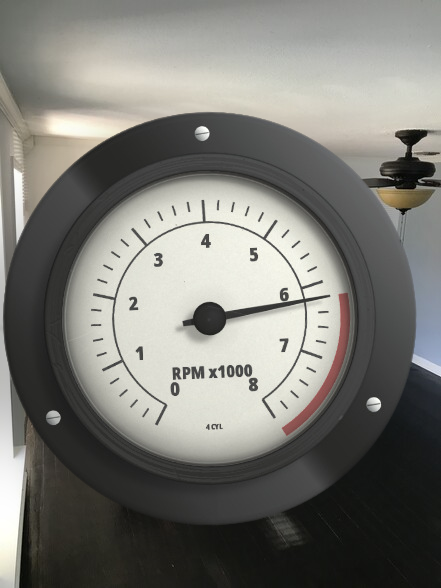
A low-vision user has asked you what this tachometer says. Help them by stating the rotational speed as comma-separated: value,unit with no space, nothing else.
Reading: 6200,rpm
